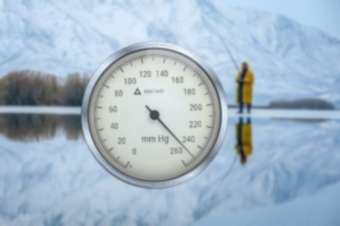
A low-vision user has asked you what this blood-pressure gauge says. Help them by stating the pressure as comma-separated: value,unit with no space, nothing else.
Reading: 250,mmHg
